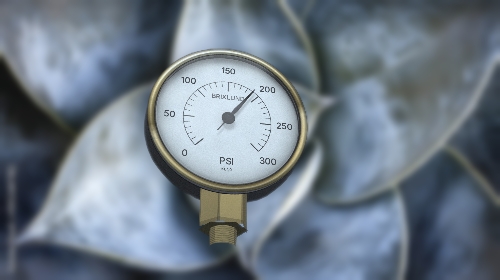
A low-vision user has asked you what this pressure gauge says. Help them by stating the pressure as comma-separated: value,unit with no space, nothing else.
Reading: 190,psi
